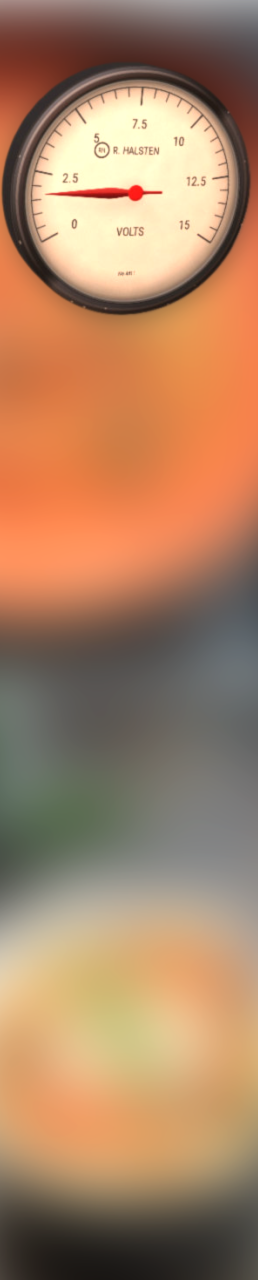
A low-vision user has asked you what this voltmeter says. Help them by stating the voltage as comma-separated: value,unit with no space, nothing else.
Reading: 1.75,V
